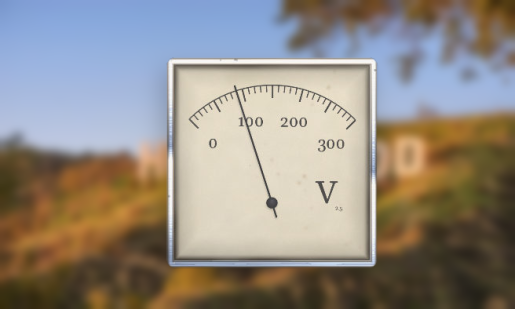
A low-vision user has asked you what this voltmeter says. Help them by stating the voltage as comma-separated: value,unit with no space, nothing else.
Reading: 90,V
